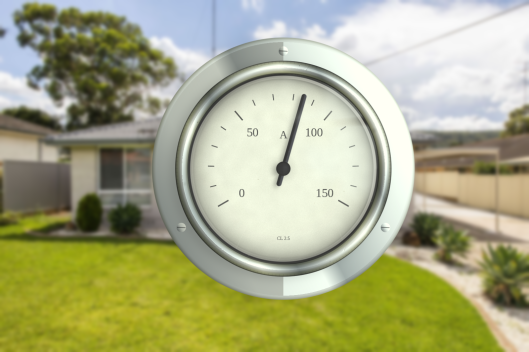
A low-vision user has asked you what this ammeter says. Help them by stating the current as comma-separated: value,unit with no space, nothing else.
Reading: 85,A
